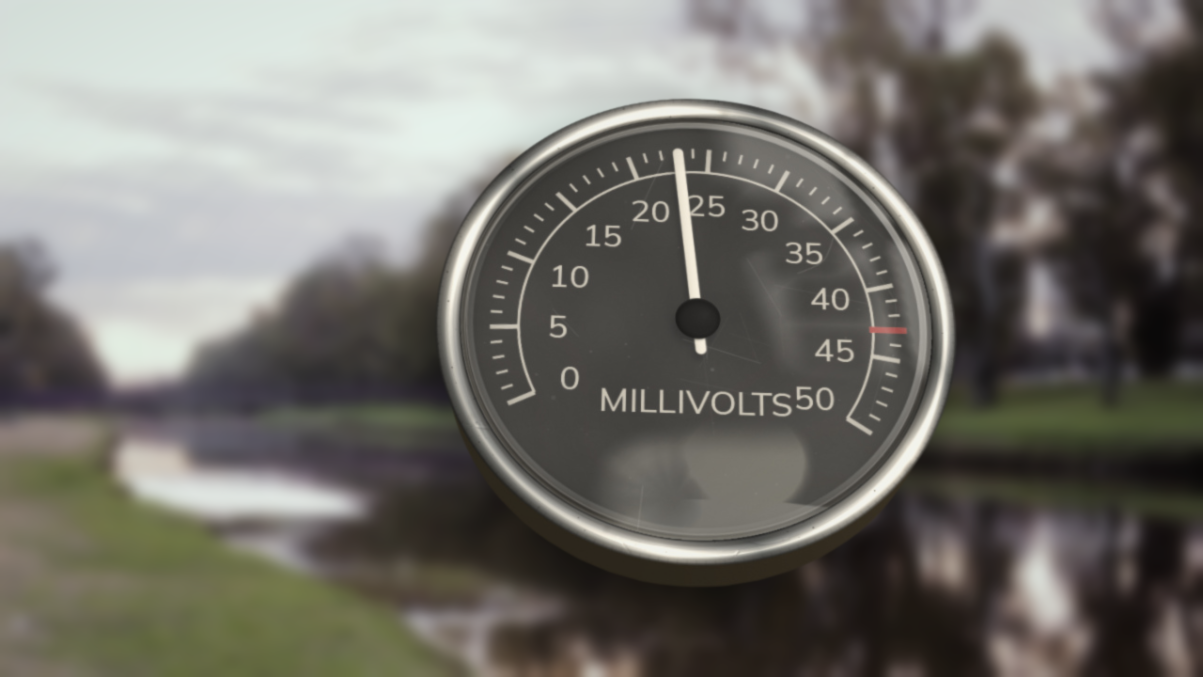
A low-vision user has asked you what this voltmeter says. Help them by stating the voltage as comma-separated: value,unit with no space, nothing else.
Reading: 23,mV
